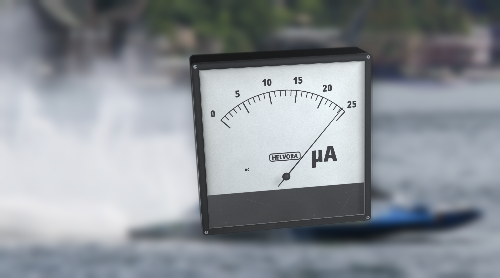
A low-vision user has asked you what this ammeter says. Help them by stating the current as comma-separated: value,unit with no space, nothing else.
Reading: 24,µA
